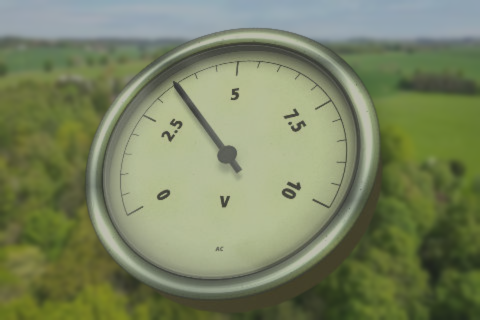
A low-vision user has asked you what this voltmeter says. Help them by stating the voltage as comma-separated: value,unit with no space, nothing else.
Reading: 3.5,V
